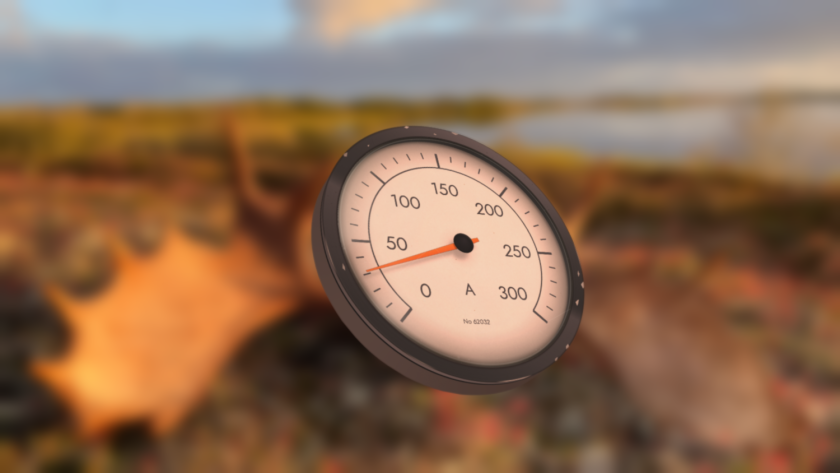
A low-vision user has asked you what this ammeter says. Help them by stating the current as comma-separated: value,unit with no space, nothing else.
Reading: 30,A
